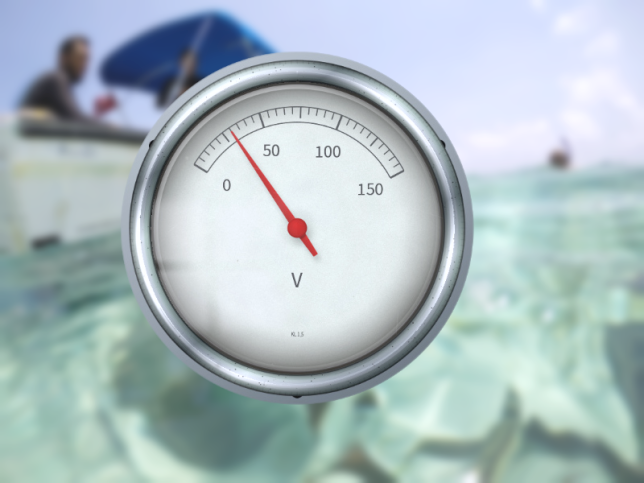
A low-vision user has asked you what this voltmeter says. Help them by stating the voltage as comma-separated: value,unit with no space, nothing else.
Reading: 30,V
